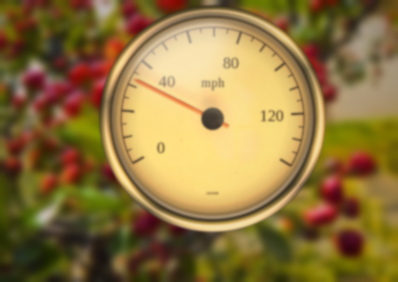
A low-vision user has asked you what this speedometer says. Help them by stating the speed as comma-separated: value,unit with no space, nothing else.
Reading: 32.5,mph
